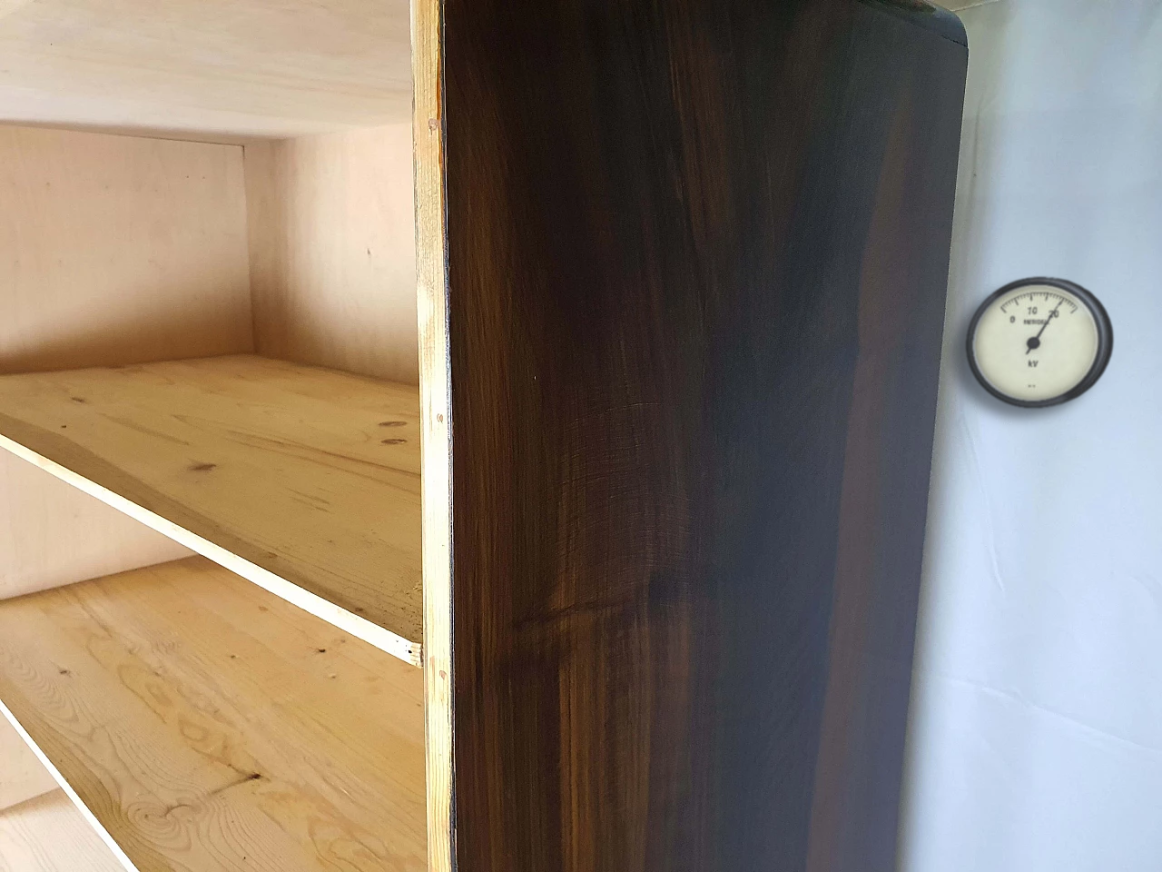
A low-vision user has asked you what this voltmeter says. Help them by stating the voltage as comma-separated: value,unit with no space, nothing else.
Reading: 20,kV
